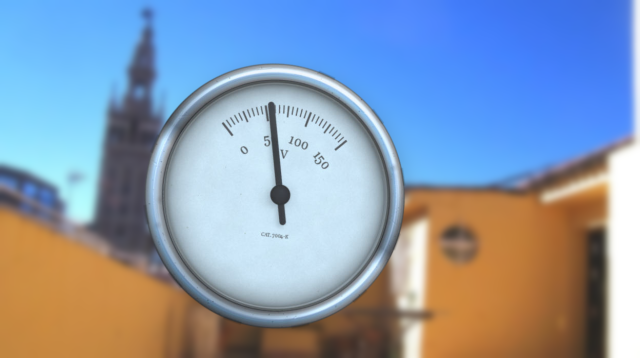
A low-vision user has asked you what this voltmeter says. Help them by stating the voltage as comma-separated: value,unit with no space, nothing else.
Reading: 55,V
